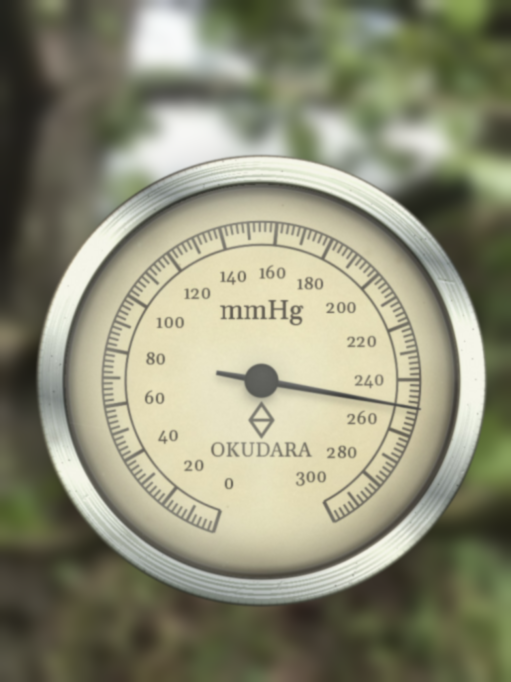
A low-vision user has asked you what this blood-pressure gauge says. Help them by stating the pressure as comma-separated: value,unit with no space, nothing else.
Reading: 250,mmHg
